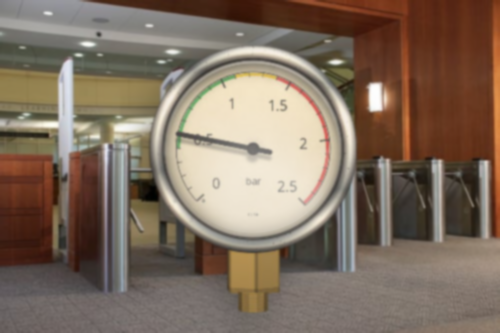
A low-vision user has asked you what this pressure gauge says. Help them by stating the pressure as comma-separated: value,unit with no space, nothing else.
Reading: 0.5,bar
